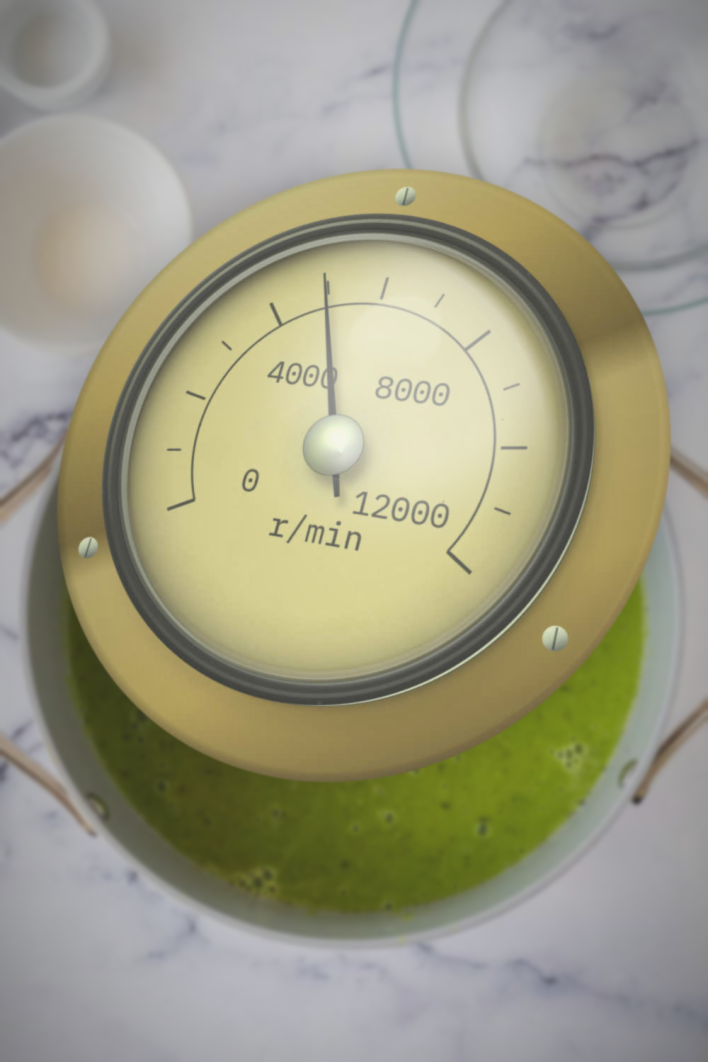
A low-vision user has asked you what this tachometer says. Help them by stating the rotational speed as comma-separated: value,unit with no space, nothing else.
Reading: 5000,rpm
